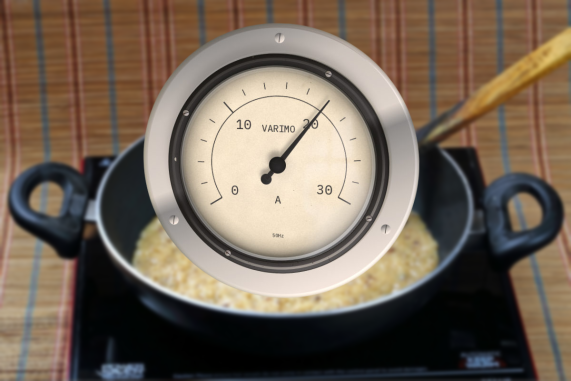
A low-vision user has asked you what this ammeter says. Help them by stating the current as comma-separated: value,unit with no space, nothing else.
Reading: 20,A
